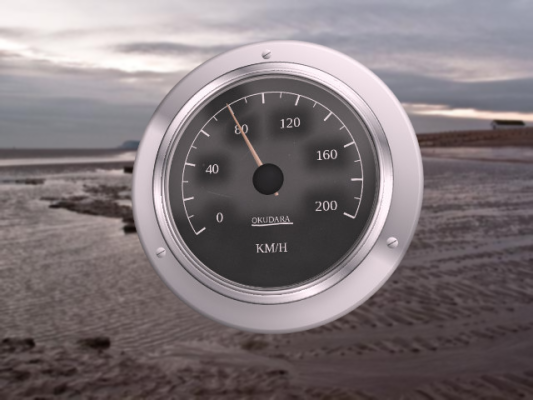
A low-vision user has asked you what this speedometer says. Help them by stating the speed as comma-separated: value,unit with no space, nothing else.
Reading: 80,km/h
